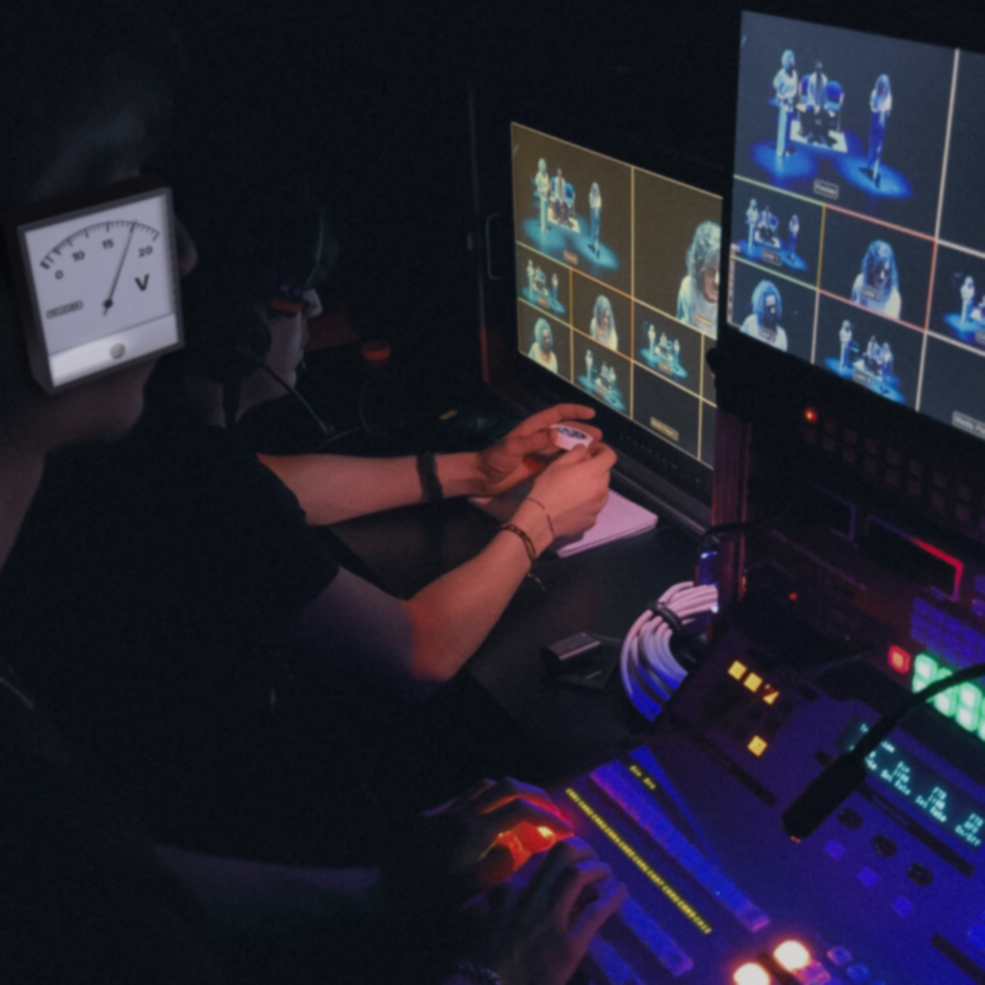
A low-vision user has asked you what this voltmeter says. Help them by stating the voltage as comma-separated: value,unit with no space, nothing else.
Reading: 17.5,V
